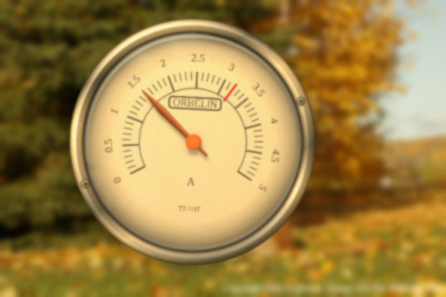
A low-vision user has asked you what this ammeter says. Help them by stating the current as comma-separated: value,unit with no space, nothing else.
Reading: 1.5,A
